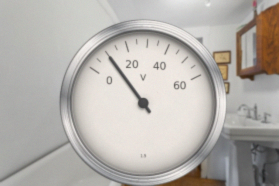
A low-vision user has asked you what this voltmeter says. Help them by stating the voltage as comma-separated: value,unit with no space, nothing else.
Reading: 10,V
